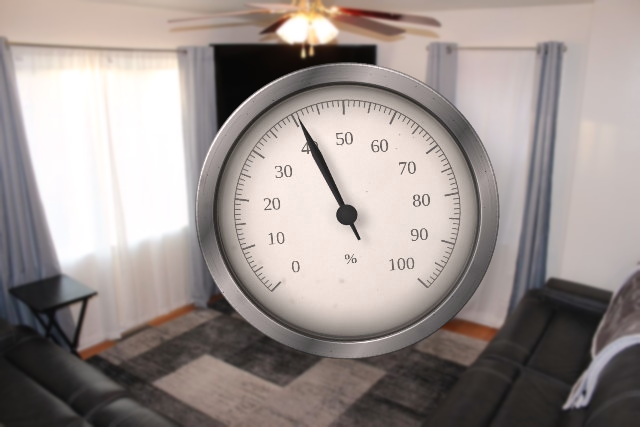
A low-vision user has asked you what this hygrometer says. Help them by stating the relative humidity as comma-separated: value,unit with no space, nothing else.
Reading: 41,%
